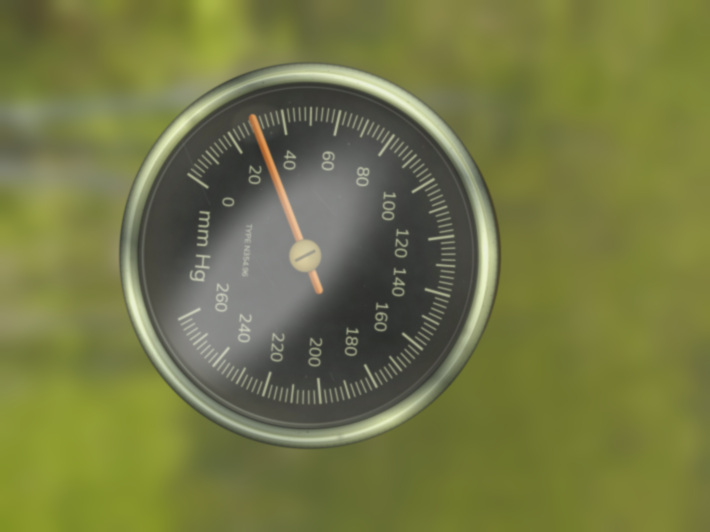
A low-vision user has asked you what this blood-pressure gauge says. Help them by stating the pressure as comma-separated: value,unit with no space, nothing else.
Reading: 30,mmHg
